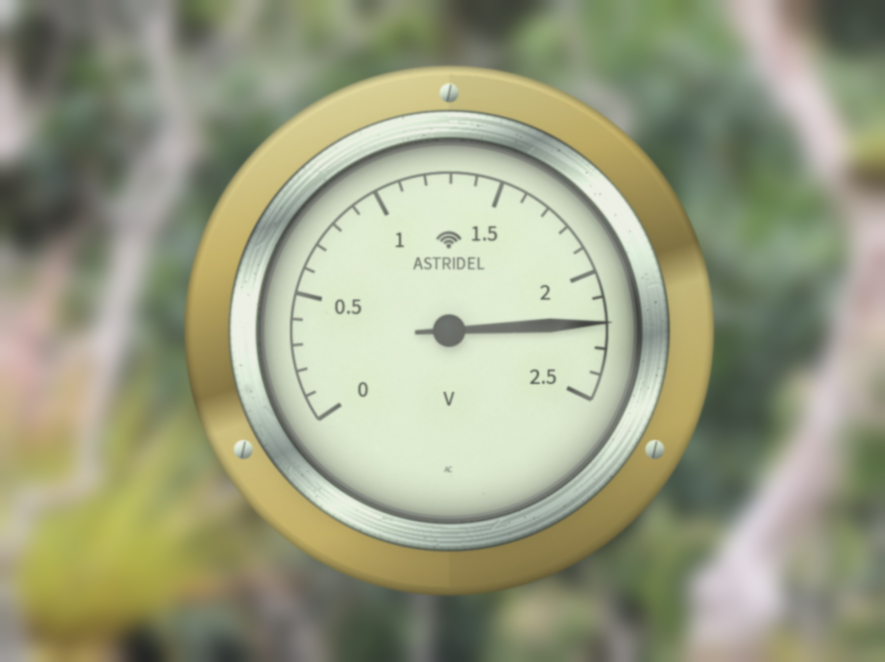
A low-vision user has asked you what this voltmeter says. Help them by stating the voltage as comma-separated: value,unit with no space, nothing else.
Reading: 2.2,V
